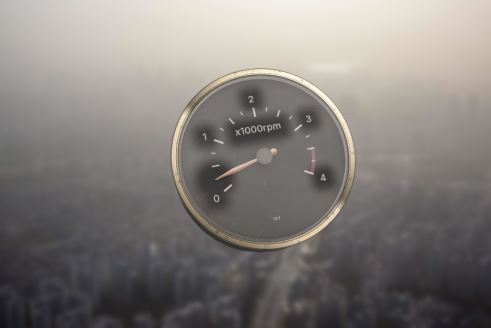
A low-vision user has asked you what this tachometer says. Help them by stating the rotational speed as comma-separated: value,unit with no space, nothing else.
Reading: 250,rpm
